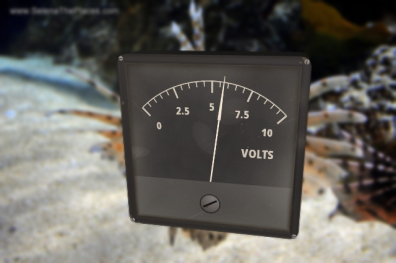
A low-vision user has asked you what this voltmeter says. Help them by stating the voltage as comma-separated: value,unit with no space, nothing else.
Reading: 5.75,V
